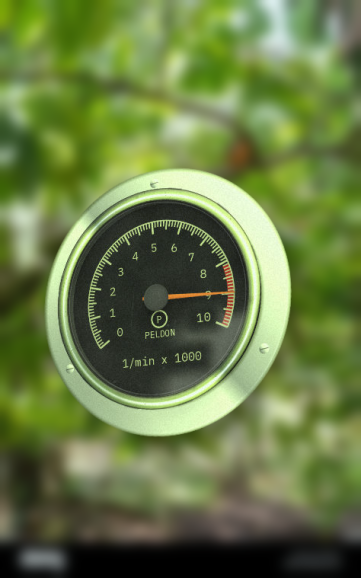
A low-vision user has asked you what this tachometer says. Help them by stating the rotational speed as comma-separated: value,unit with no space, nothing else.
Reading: 9000,rpm
